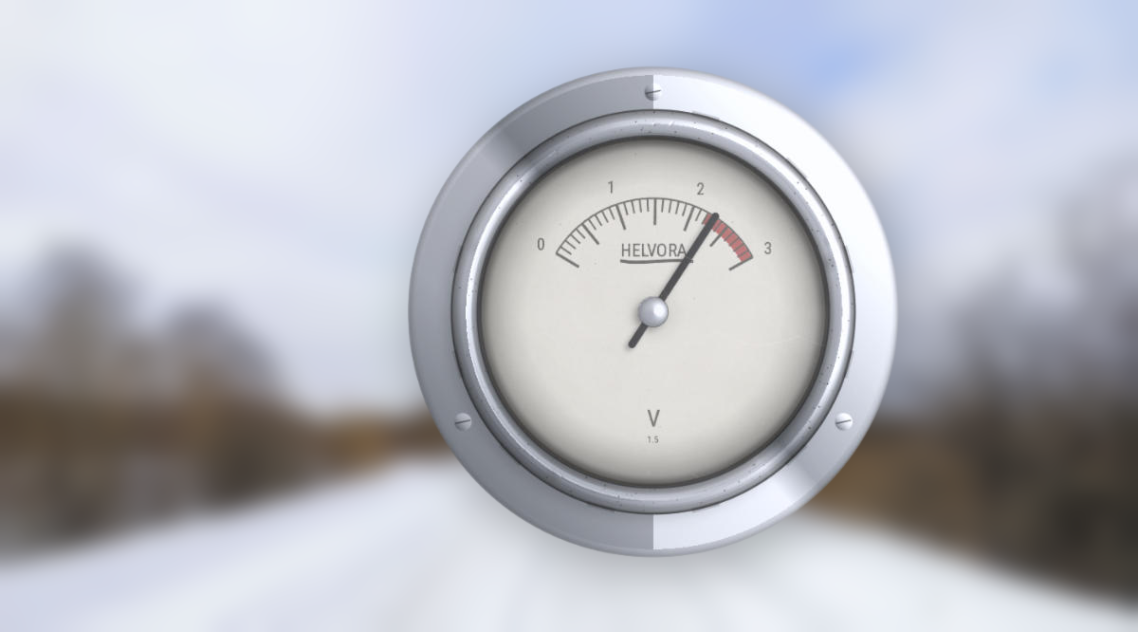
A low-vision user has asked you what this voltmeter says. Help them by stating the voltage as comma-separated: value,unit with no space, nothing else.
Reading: 2.3,V
